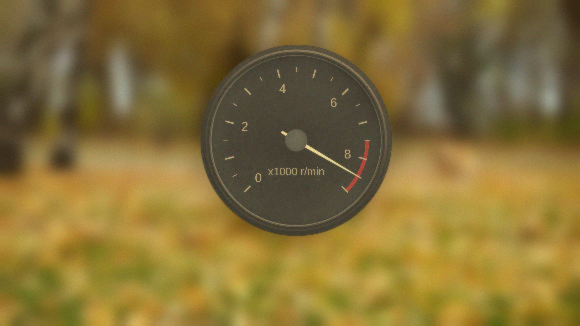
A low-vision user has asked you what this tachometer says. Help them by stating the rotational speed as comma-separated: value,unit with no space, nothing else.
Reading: 8500,rpm
